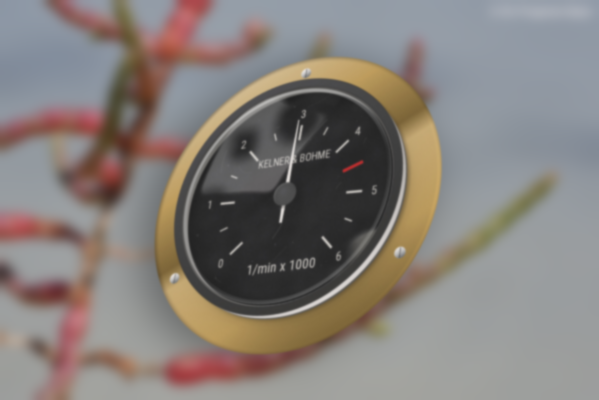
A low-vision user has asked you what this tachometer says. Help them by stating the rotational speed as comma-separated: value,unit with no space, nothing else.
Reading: 3000,rpm
